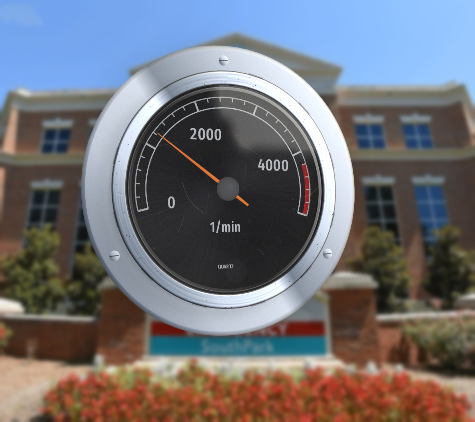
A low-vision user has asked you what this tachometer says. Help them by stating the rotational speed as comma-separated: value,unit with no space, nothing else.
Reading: 1200,rpm
